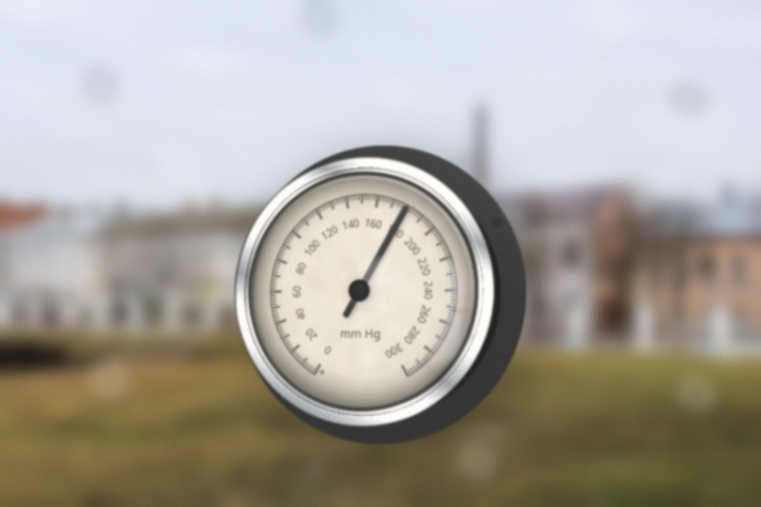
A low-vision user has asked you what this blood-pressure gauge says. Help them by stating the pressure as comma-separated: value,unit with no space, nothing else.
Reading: 180,mmHg
